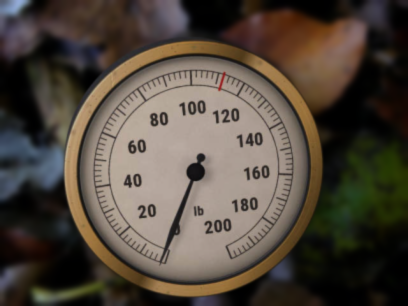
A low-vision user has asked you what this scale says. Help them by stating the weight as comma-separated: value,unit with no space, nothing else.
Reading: 2,lb
